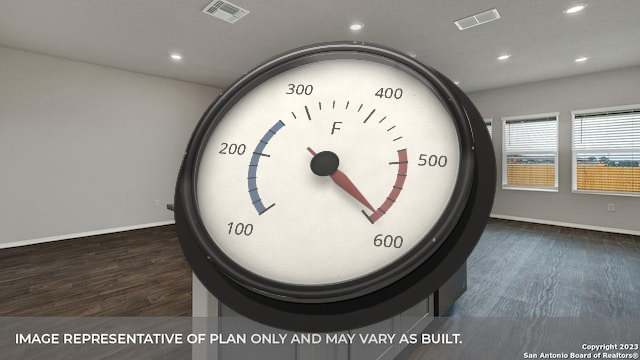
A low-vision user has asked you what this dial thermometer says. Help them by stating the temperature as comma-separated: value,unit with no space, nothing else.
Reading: 590,°F
